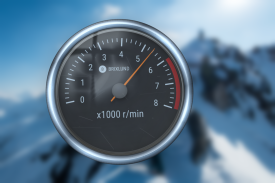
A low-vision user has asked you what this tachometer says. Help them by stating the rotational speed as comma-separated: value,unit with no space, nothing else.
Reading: 5400,rpm
